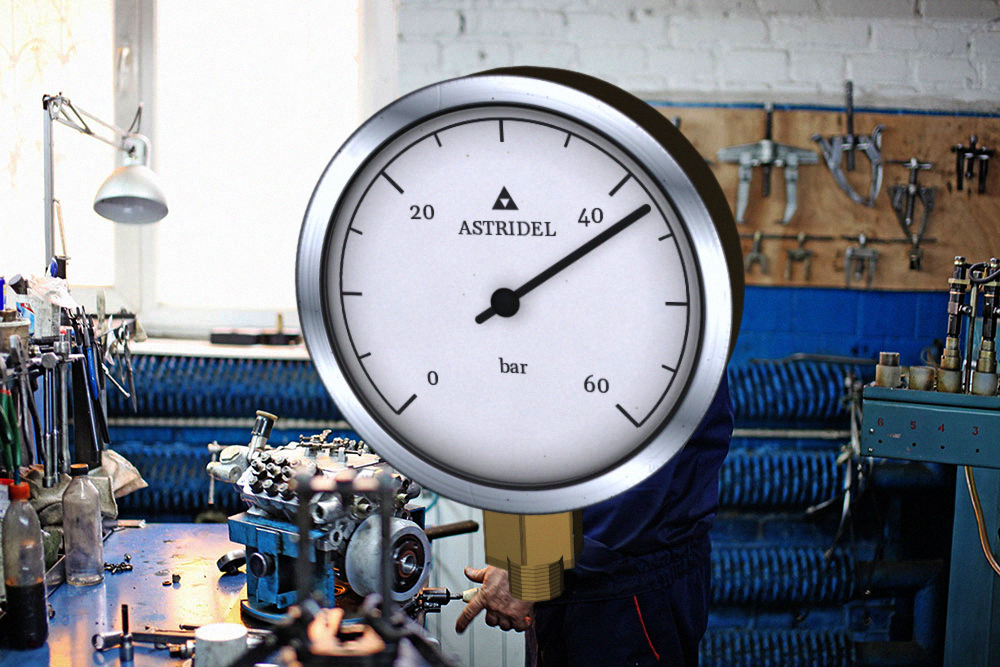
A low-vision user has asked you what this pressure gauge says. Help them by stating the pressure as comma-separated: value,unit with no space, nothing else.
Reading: 42.5,bar
